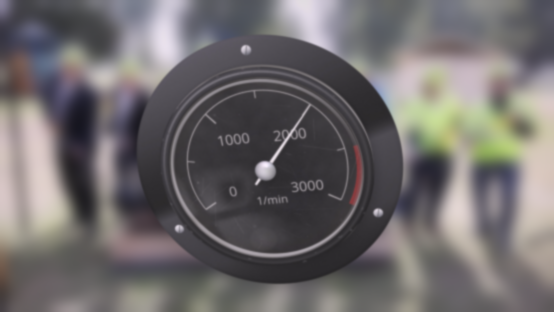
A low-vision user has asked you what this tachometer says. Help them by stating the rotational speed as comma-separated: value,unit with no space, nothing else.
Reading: 2000,rpm
